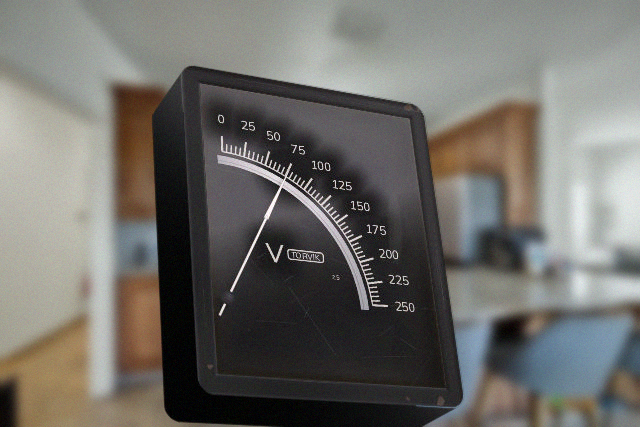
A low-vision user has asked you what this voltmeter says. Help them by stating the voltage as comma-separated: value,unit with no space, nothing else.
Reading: 75,V
